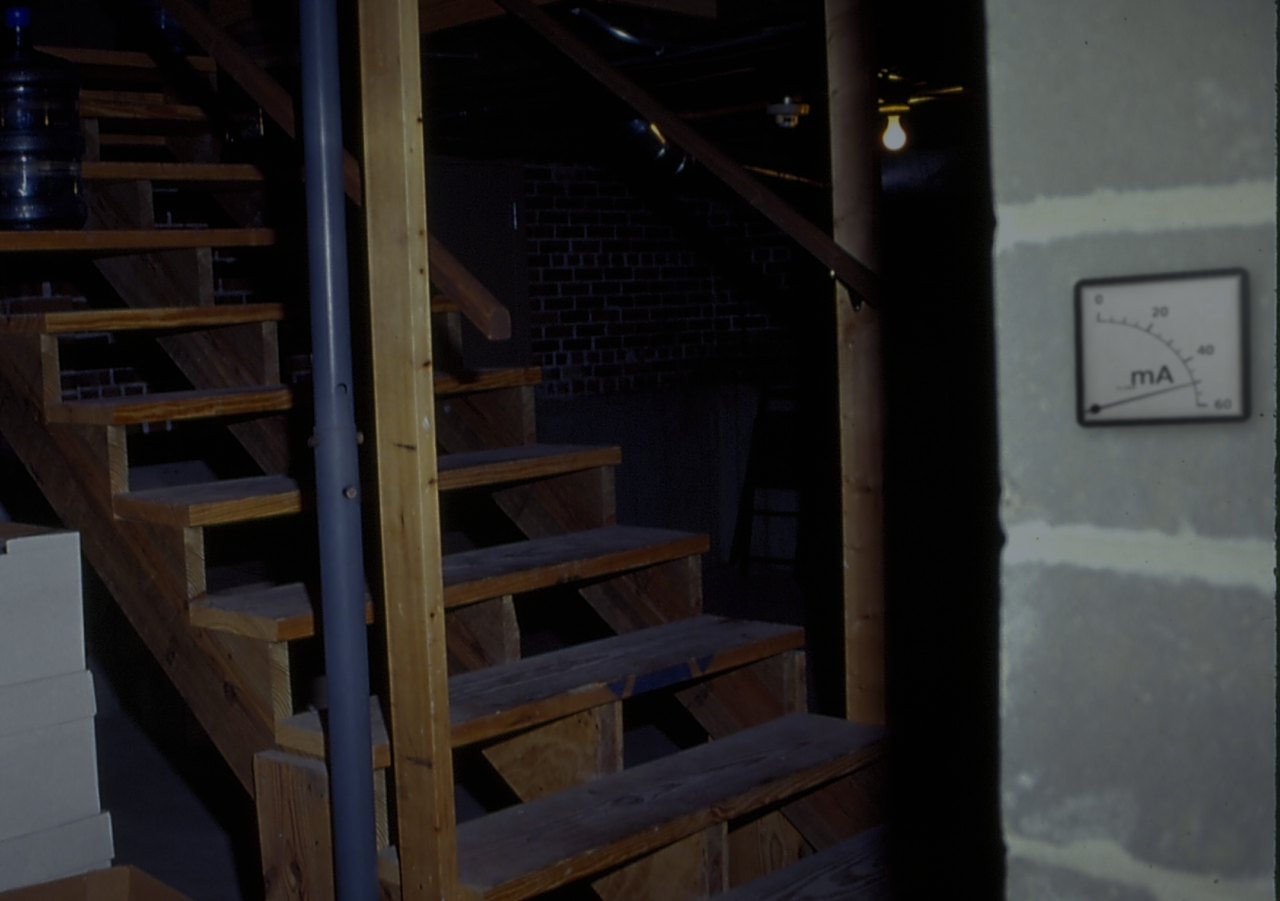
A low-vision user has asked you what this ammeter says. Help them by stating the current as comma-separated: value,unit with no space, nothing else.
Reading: 50,mA
